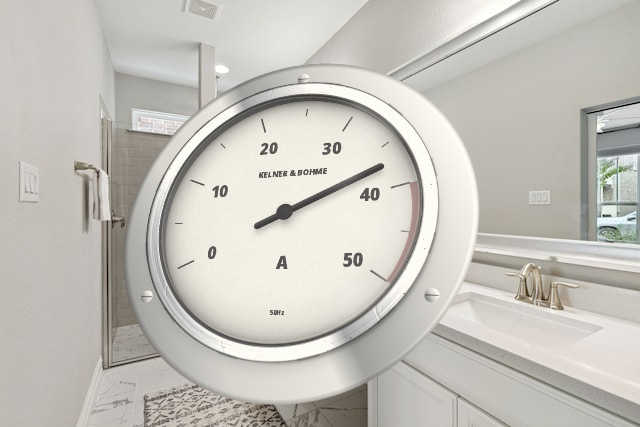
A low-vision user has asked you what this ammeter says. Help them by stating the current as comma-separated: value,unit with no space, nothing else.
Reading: 37.5,A
